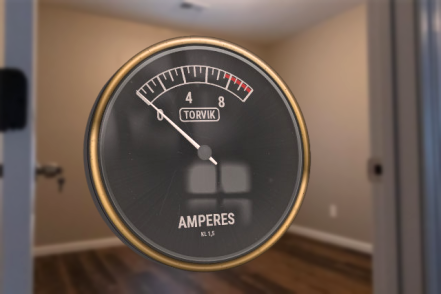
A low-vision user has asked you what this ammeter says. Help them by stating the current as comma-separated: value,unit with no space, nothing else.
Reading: 0,A
